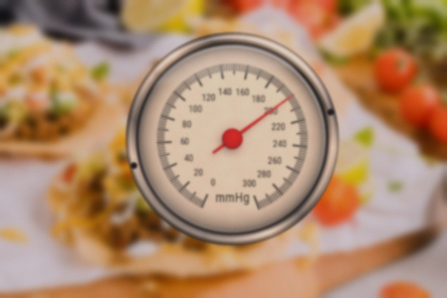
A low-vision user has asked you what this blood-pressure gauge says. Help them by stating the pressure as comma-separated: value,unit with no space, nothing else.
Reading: 200,mmHg
